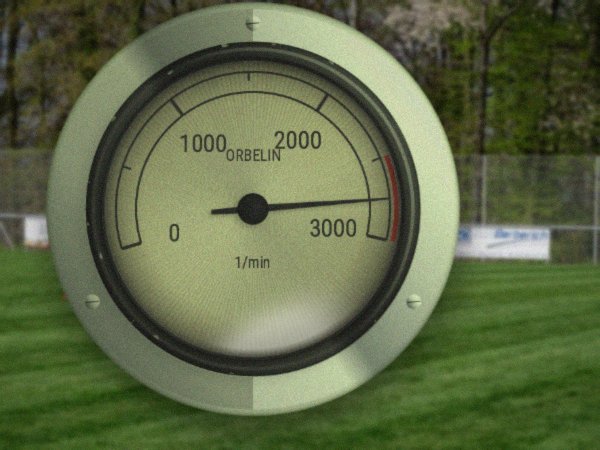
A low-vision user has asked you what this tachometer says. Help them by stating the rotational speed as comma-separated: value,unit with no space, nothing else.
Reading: 2750,rpm
